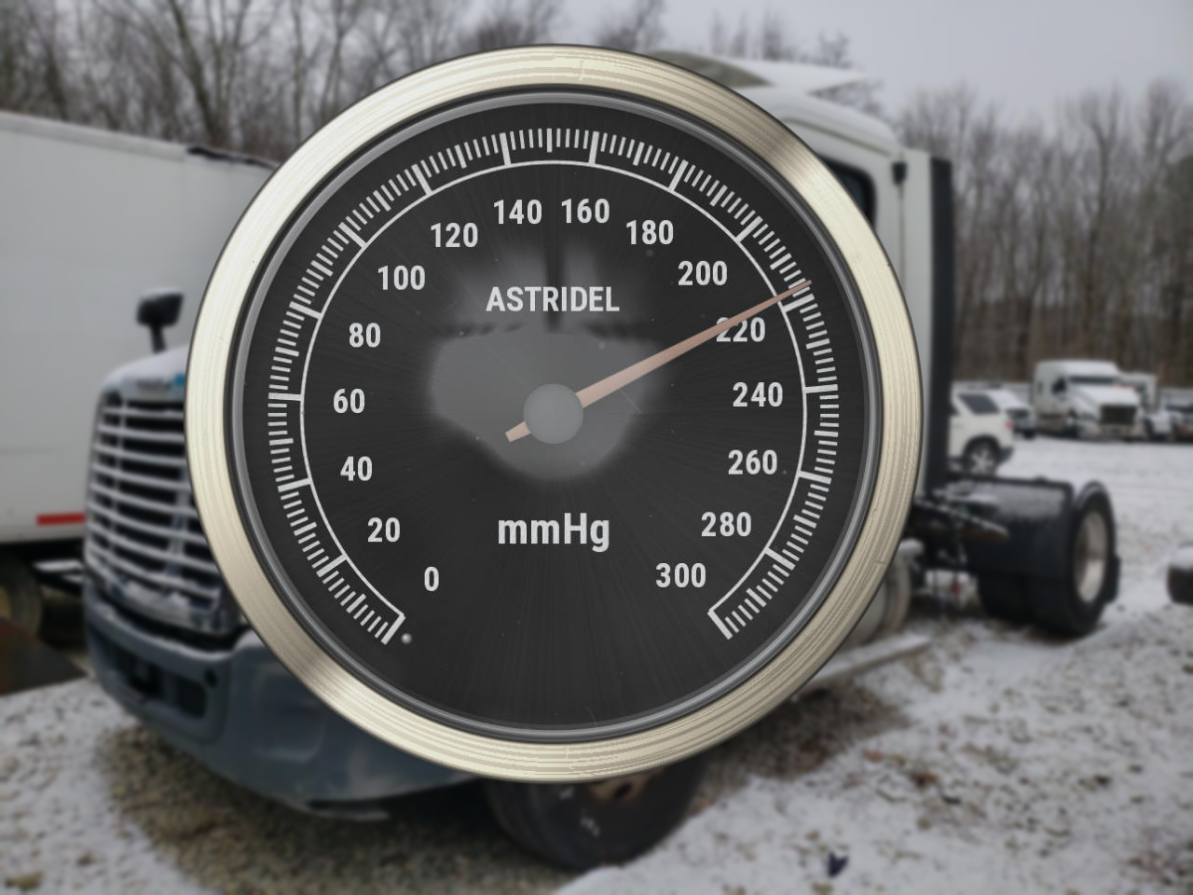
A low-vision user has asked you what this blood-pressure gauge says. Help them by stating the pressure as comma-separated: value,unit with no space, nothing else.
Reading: 217,mmHg
